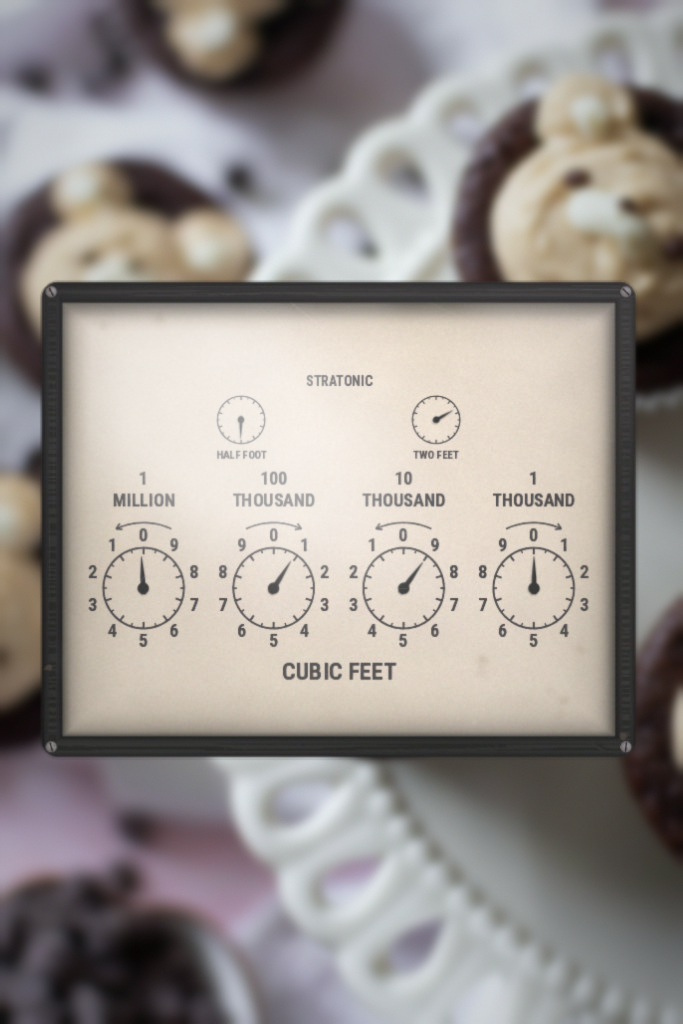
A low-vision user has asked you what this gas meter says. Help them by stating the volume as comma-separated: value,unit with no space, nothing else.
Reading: 9000,ft³
